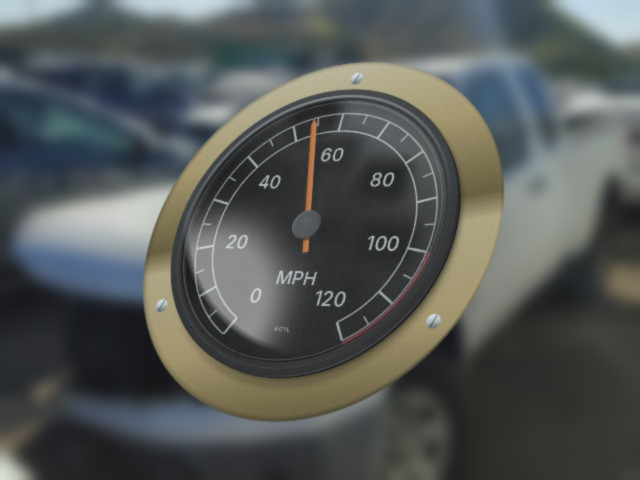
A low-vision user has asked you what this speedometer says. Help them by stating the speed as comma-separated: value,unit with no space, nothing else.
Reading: 55,mph
